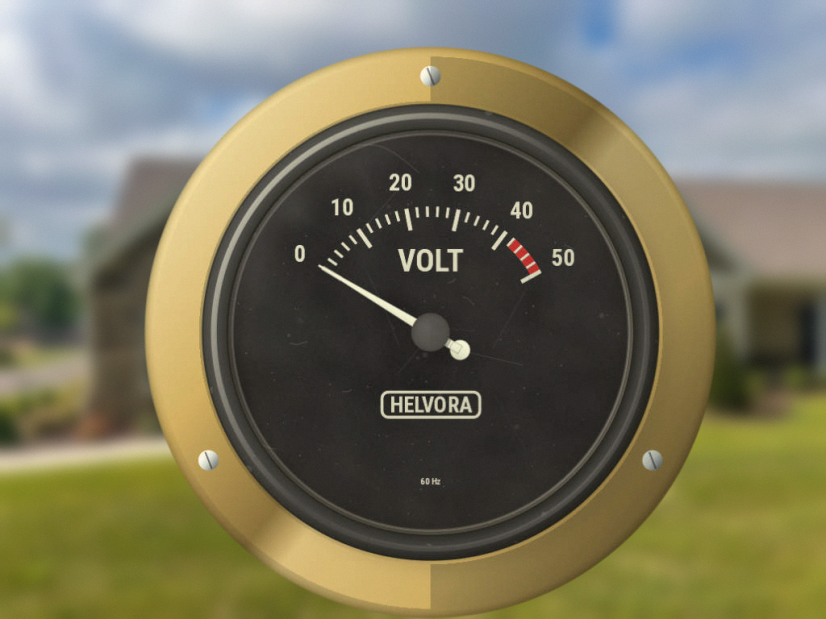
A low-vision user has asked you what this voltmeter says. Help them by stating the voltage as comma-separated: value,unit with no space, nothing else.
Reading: 0,V
